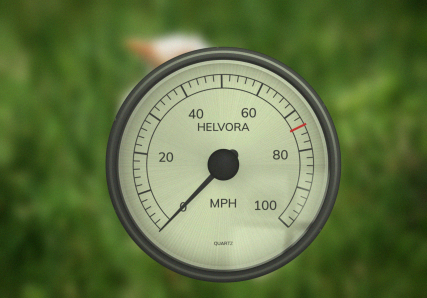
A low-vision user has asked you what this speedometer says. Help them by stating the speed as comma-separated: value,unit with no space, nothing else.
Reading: 0,mph
